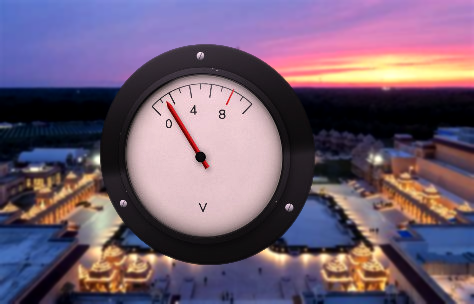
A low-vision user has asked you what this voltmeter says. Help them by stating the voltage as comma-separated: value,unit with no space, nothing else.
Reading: 1.5,V
